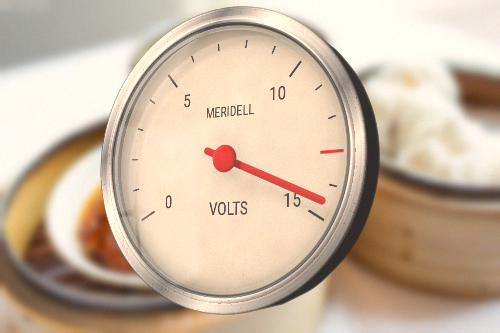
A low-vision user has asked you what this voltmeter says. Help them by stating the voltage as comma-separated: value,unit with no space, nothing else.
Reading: 14.5,V
